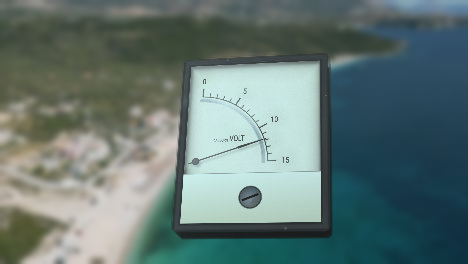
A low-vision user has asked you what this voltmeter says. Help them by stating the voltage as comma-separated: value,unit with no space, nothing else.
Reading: 12,V
